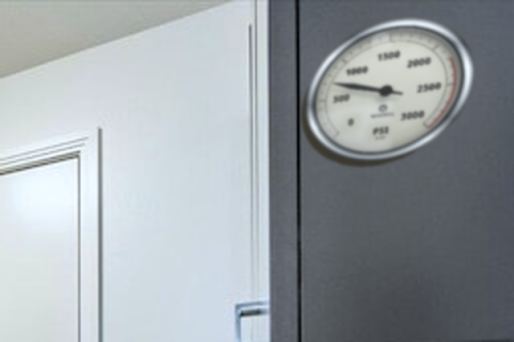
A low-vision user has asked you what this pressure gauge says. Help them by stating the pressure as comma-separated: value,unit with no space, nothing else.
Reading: 700,psi
